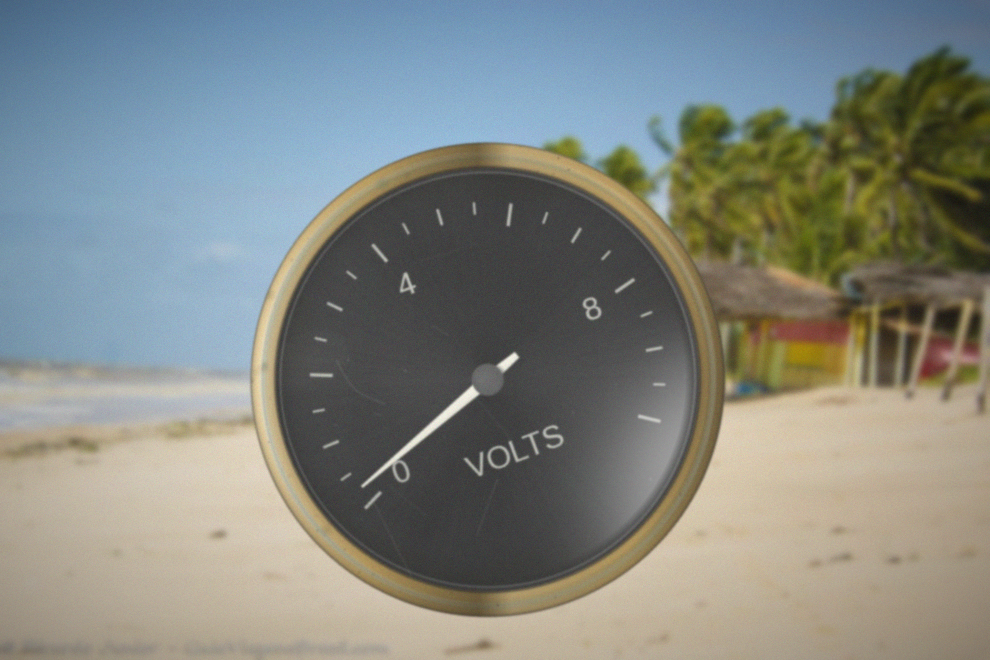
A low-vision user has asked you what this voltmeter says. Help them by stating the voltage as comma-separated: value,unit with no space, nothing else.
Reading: 0.25,V
